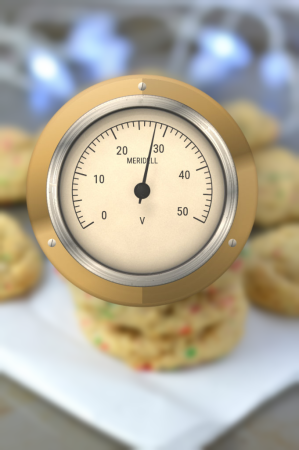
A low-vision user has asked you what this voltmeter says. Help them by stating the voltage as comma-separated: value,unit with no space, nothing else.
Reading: 28,V
